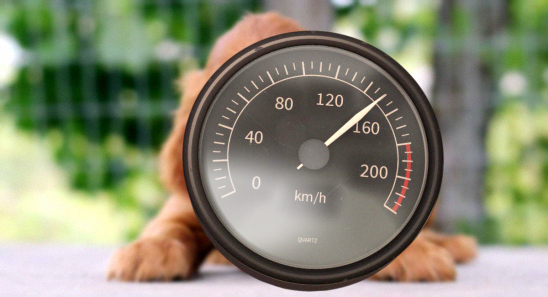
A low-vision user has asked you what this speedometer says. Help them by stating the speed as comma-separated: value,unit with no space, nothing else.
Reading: 150,km/h
